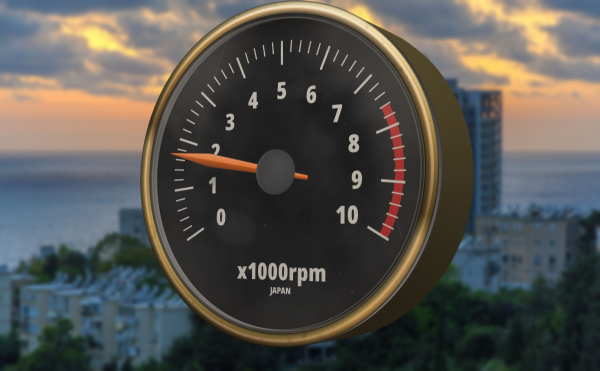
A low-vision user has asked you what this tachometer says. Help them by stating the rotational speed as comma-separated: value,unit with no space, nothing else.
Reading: 1700,rpm
